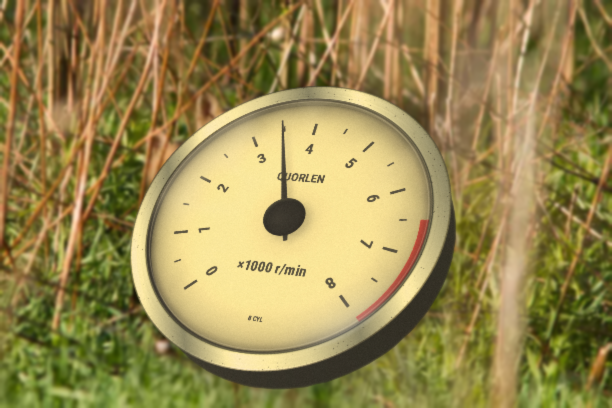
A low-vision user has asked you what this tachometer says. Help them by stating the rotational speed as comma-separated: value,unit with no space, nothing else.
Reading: 3500,rpm
